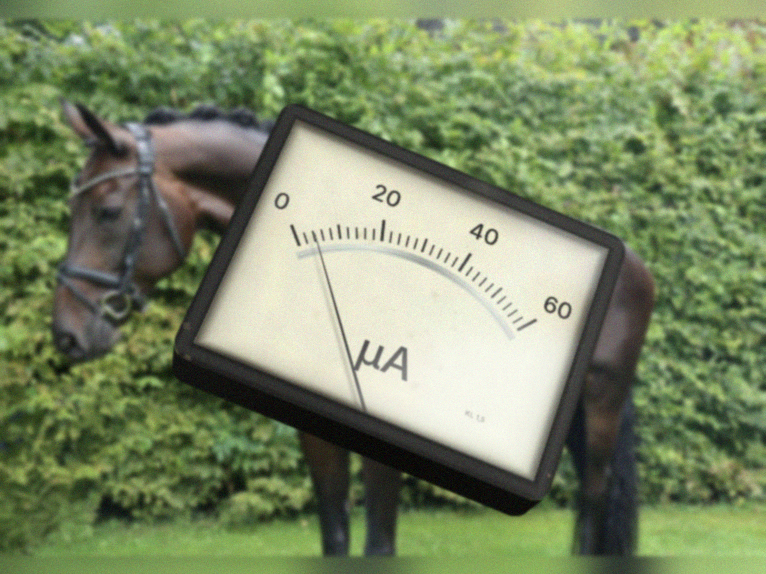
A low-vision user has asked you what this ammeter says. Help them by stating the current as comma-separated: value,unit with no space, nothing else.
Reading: 4,µA
